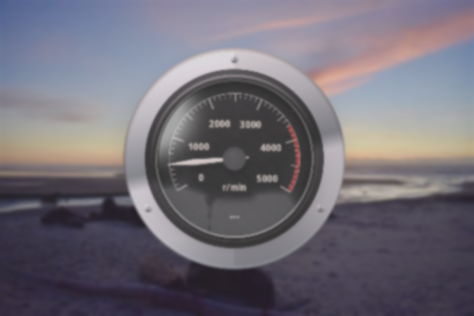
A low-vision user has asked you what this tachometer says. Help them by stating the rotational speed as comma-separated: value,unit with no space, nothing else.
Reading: 500,rpm
